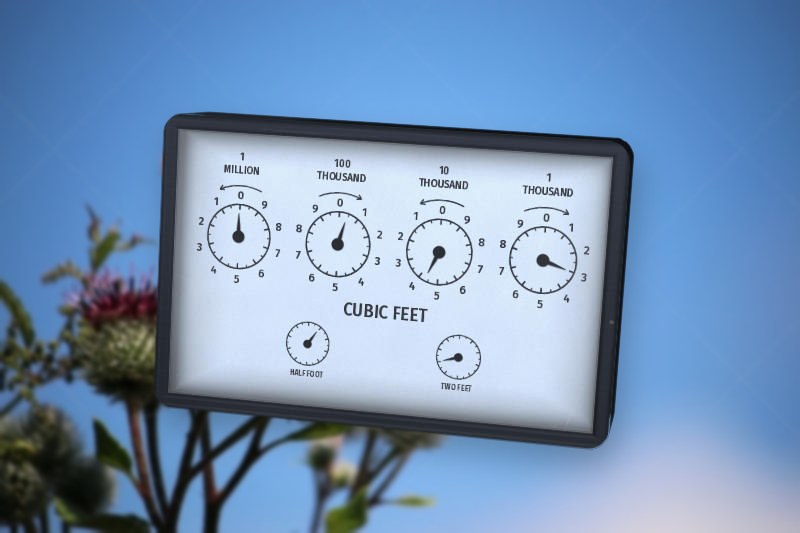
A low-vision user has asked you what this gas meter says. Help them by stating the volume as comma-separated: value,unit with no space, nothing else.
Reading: 4300,ft³
